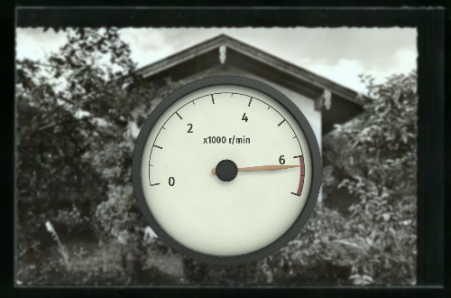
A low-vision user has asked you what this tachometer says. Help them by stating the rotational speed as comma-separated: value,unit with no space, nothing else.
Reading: 6250,rpm
